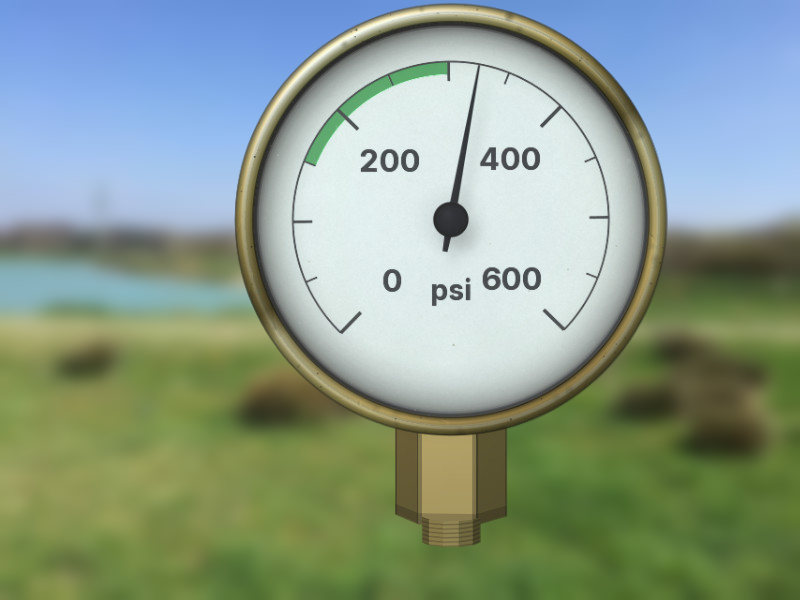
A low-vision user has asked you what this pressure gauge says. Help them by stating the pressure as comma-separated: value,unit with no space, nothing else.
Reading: 325,psi
